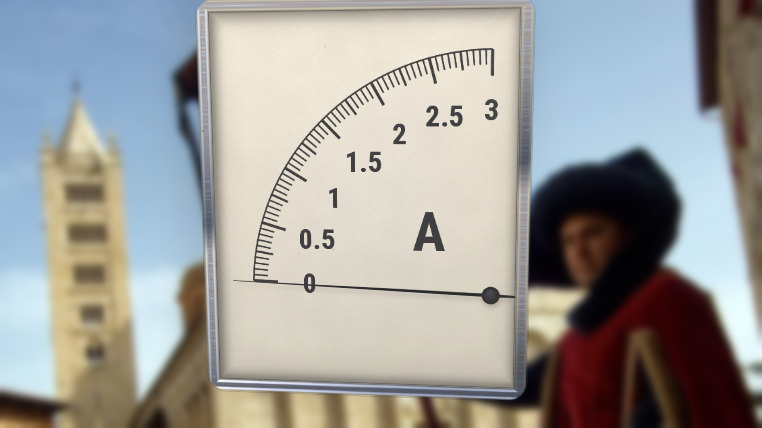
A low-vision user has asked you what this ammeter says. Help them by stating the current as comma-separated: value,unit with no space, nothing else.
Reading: 0,A
